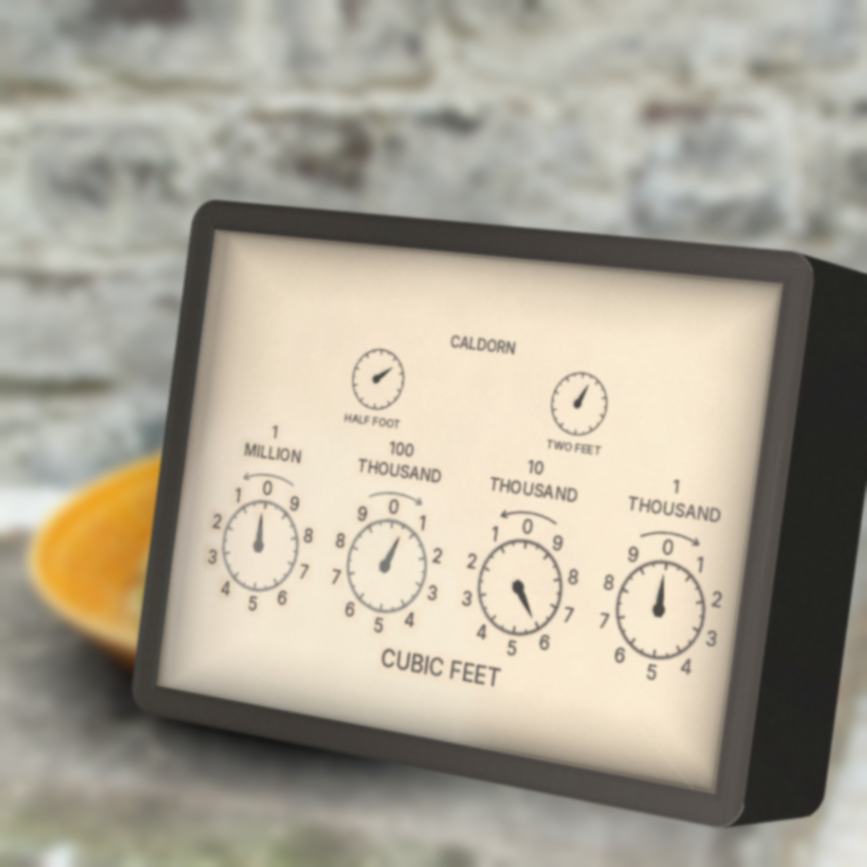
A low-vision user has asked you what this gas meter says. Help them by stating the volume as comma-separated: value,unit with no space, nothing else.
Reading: 6000,ft³
